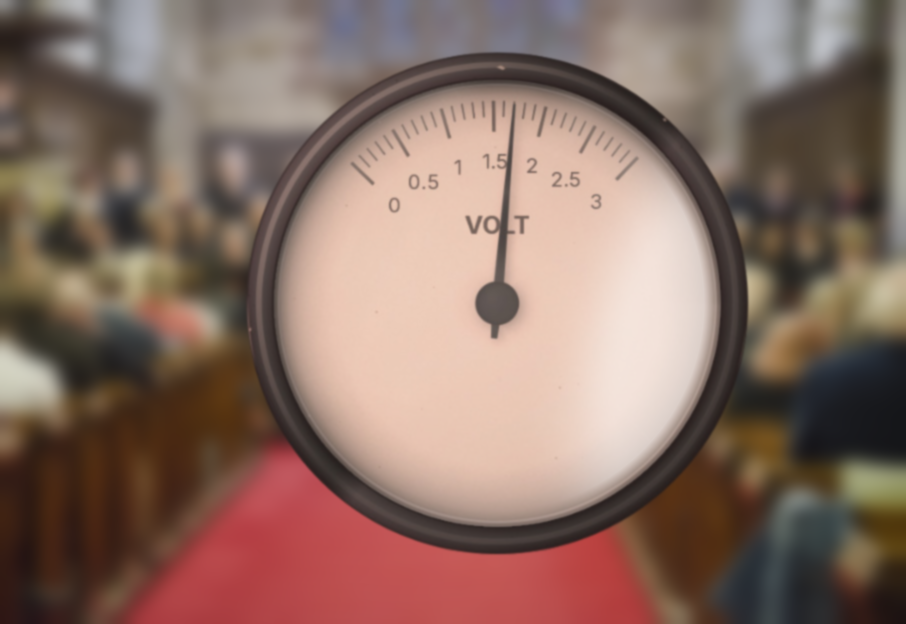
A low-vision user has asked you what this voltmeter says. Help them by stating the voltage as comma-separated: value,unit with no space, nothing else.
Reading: 1.7,V
